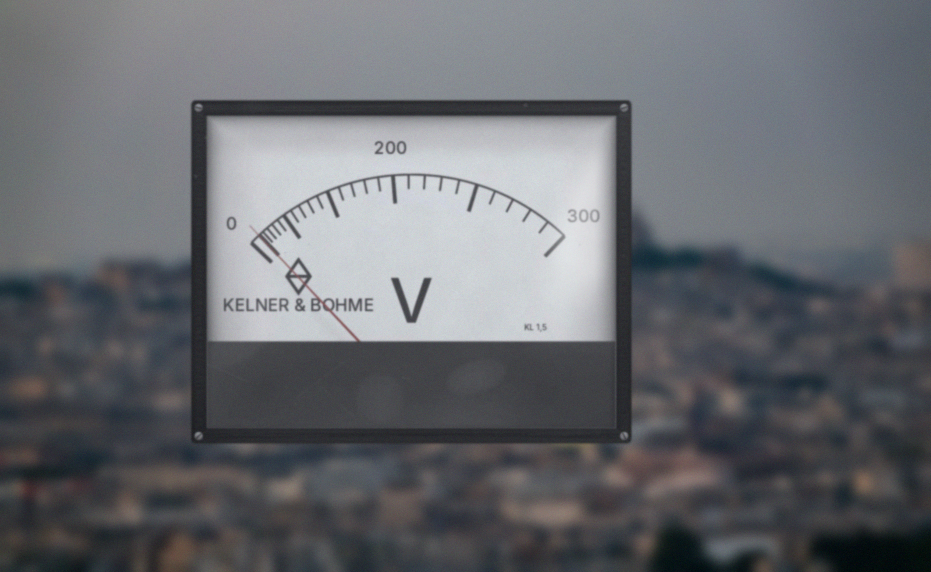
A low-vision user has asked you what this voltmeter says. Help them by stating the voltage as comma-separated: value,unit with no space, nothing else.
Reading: 50,V
